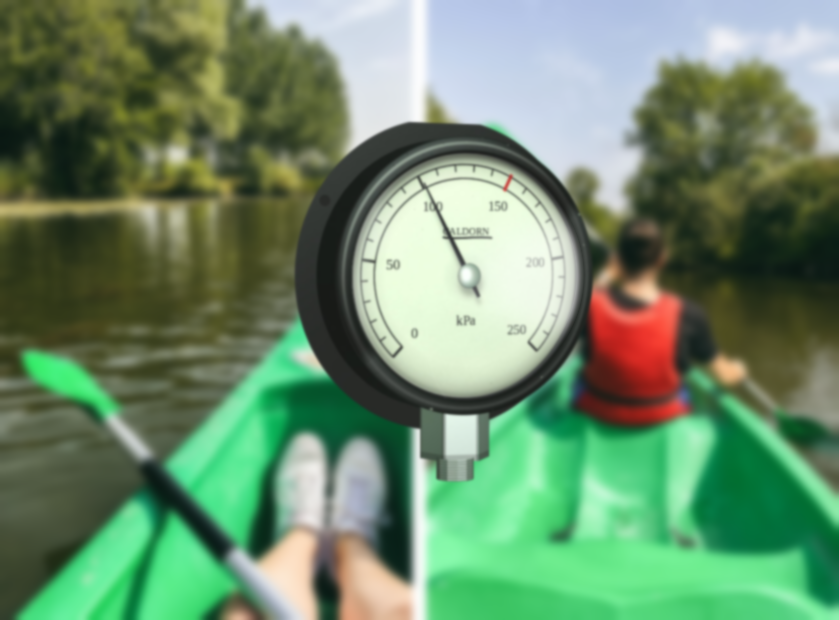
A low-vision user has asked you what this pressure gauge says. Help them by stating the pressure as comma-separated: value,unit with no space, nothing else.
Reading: 100,kPa
